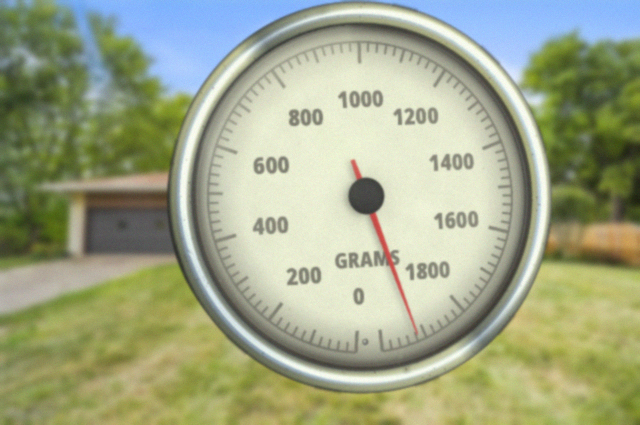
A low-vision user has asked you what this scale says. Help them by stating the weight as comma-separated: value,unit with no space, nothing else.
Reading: 1920,g
